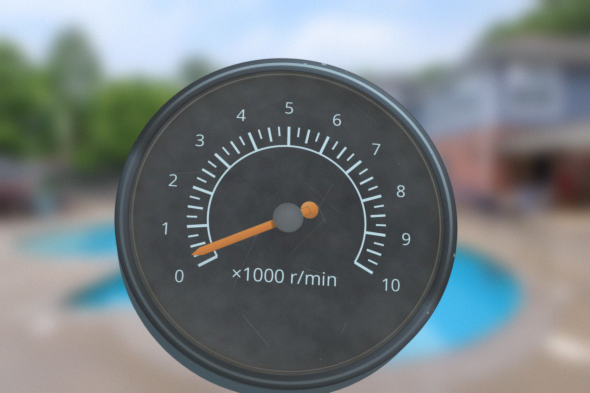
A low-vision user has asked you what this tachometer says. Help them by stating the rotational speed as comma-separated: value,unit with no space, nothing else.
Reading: 250,rpm
